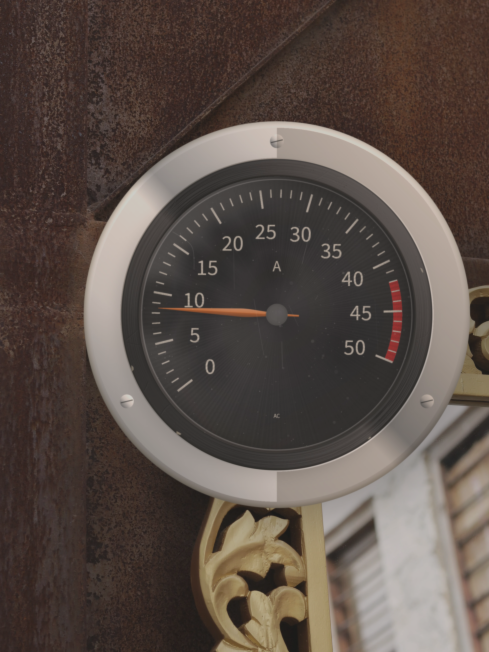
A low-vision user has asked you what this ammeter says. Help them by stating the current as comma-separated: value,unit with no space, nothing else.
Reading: 8.5,A
